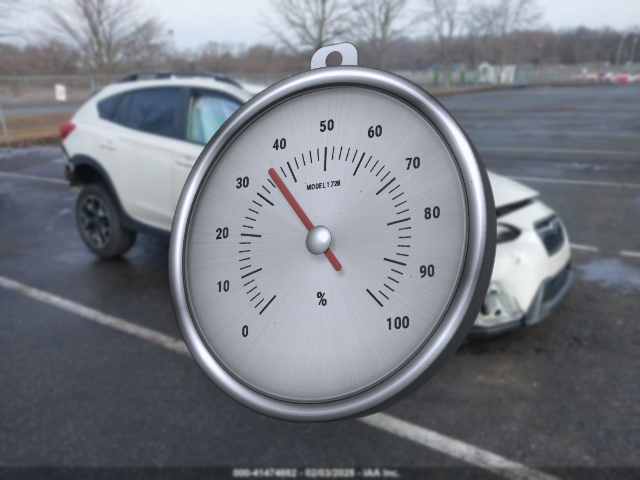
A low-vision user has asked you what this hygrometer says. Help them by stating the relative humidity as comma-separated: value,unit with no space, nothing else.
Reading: 36,%
